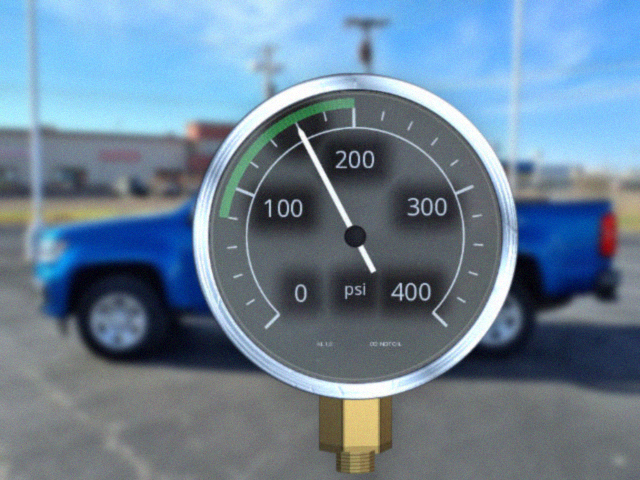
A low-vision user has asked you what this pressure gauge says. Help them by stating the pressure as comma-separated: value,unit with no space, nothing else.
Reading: 160,psi
